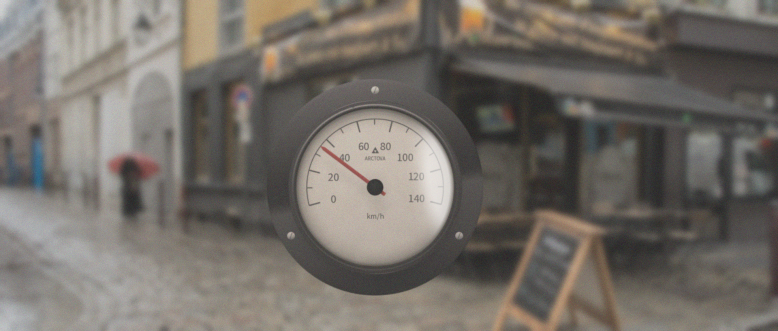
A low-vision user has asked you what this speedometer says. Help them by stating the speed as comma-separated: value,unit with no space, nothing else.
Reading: 35,km/h
